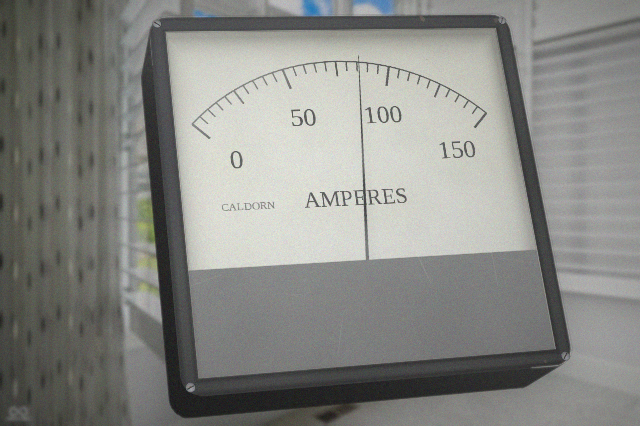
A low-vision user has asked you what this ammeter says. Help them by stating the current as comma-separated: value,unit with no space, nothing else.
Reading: 85,A
